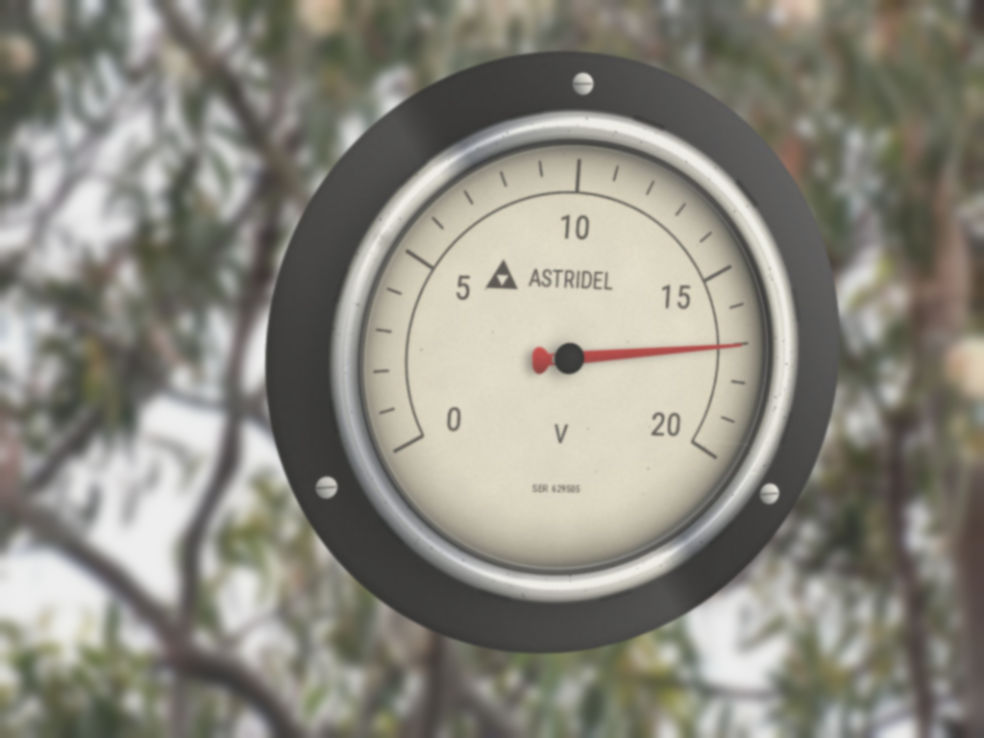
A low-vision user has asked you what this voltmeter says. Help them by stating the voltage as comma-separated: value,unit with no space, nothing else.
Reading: 17,V
